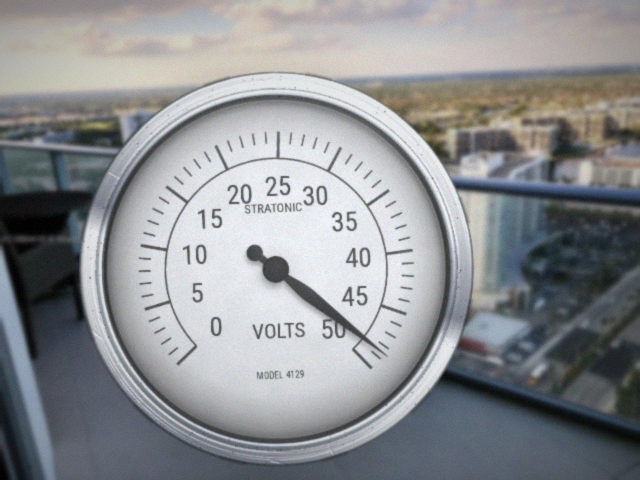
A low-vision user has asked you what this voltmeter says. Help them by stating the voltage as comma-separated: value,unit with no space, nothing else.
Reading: 48.5,V
